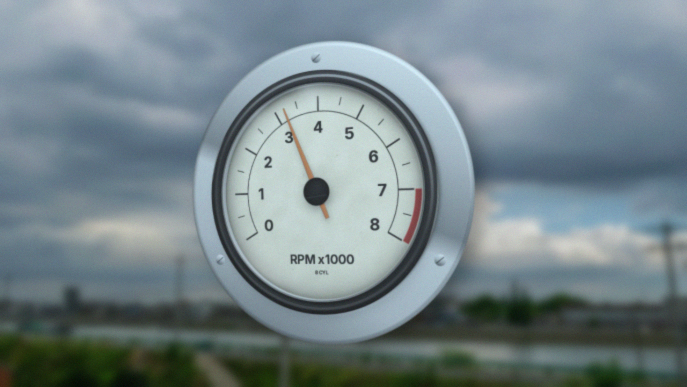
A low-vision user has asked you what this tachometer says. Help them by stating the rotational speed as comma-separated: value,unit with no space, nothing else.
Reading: 3250,rpm
